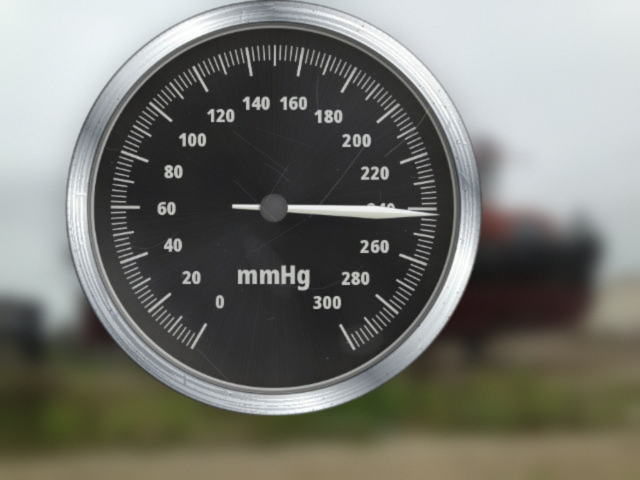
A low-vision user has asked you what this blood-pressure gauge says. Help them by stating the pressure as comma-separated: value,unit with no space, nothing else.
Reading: 242,mmHg
